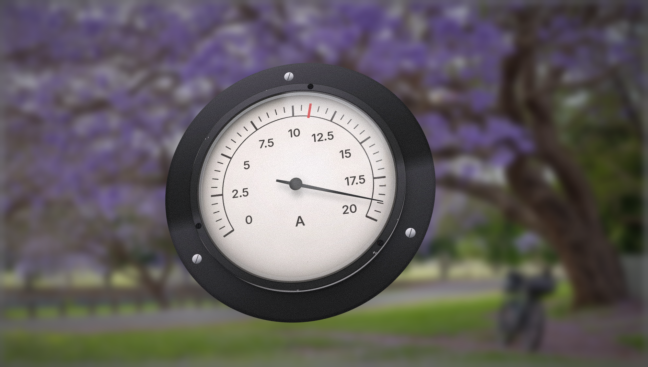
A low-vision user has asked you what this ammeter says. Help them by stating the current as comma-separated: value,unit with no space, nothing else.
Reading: 19,A
